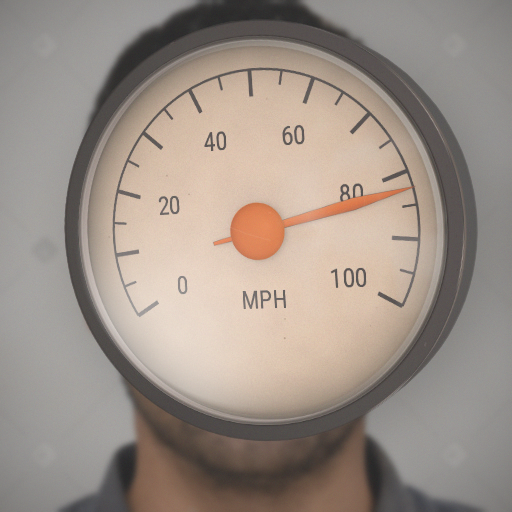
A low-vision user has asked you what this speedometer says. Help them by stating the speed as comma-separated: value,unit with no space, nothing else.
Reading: 82.5,mph
